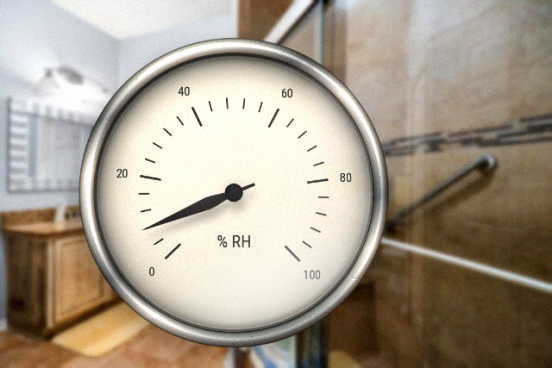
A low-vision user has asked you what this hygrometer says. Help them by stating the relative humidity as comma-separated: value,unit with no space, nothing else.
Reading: 8,%
